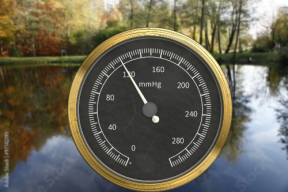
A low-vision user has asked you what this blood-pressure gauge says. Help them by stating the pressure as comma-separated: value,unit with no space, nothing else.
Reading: 120,mmHg
